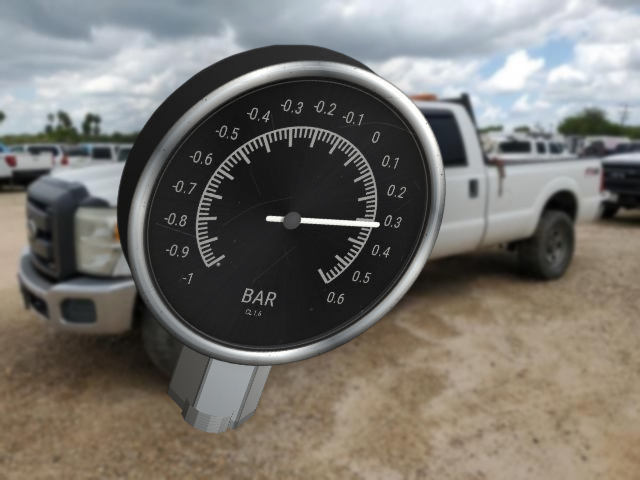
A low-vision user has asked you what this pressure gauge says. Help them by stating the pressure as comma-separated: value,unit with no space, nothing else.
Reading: 0.3,bar
